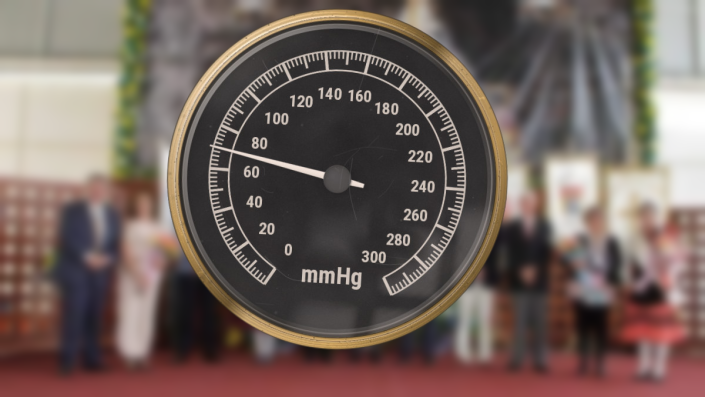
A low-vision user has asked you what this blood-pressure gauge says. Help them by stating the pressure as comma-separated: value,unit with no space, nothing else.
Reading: 70,mmHg
